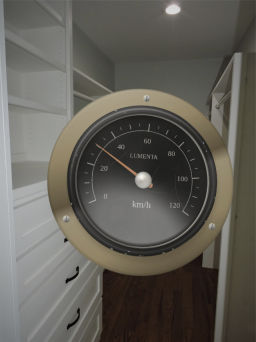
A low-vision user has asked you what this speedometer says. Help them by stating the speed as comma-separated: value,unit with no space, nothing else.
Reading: 30,km/h
